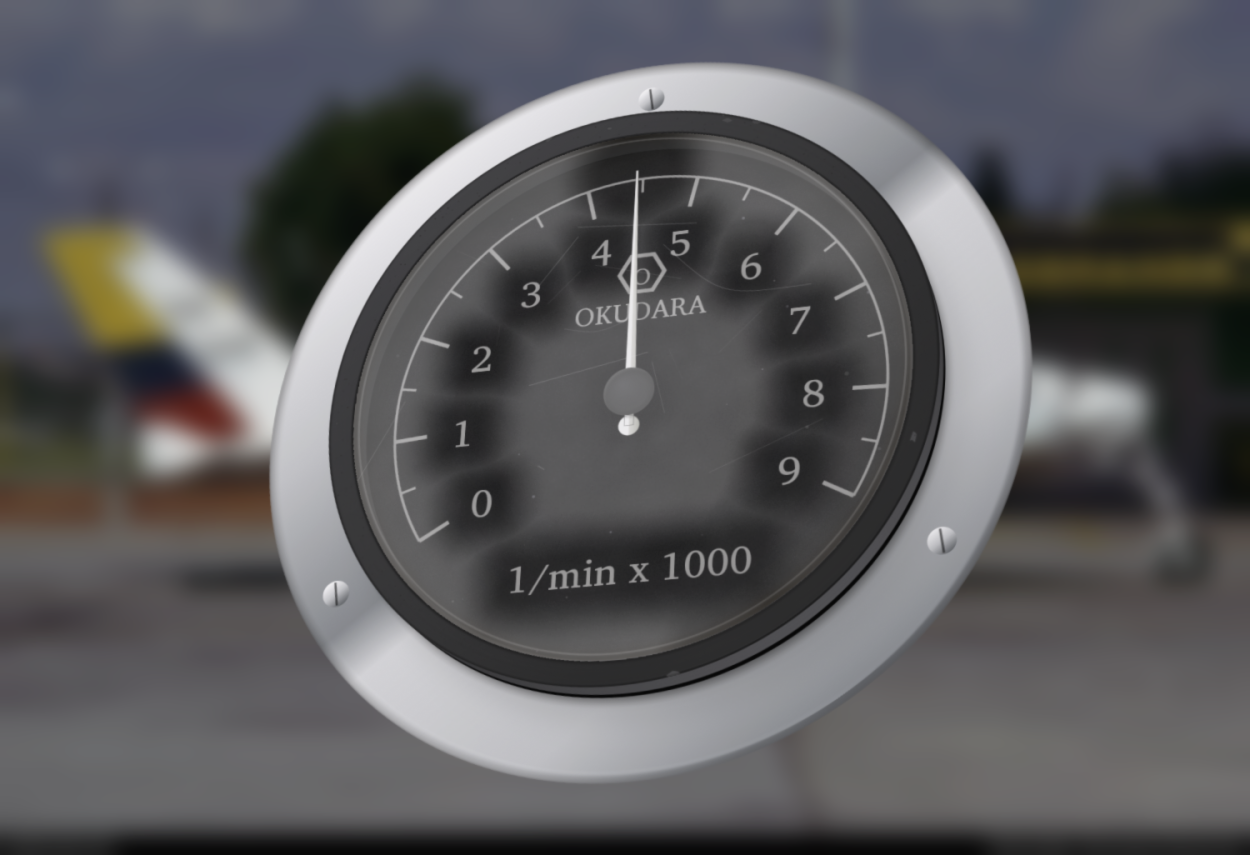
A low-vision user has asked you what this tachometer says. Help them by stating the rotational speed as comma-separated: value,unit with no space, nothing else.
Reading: 4500,rpm
